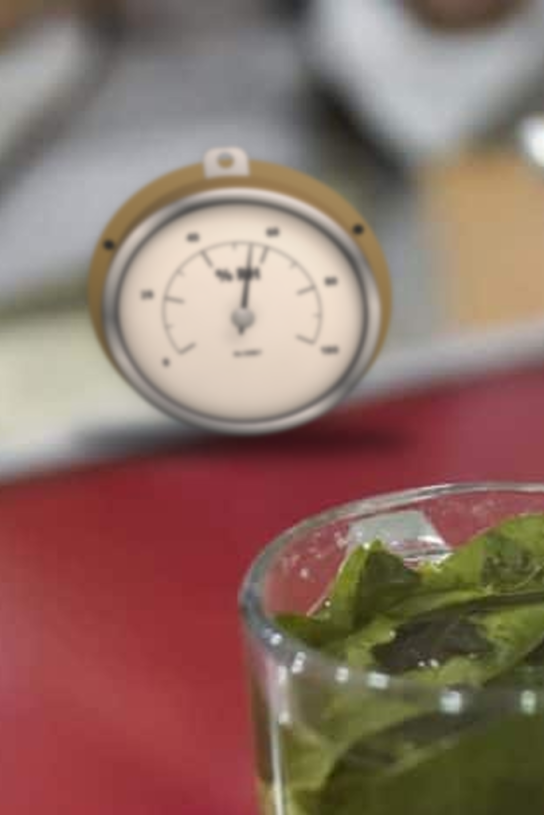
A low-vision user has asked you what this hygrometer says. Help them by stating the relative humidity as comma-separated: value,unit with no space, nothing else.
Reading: 55,%
